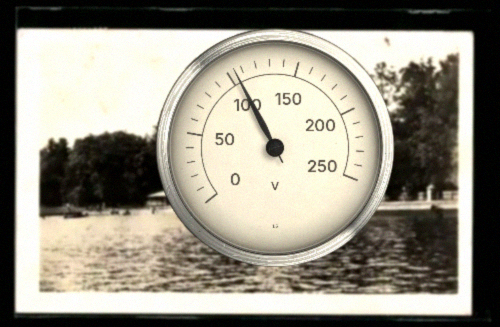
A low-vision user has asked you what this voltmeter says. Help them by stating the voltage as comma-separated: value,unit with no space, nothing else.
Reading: 105,V
